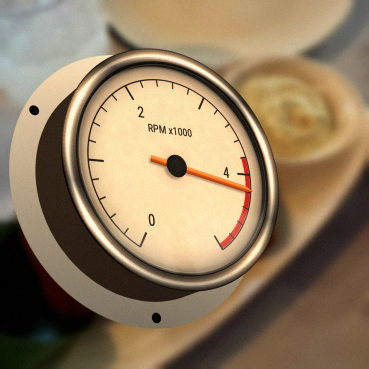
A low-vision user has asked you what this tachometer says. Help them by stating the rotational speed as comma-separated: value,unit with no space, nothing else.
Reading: 4200,rpm
